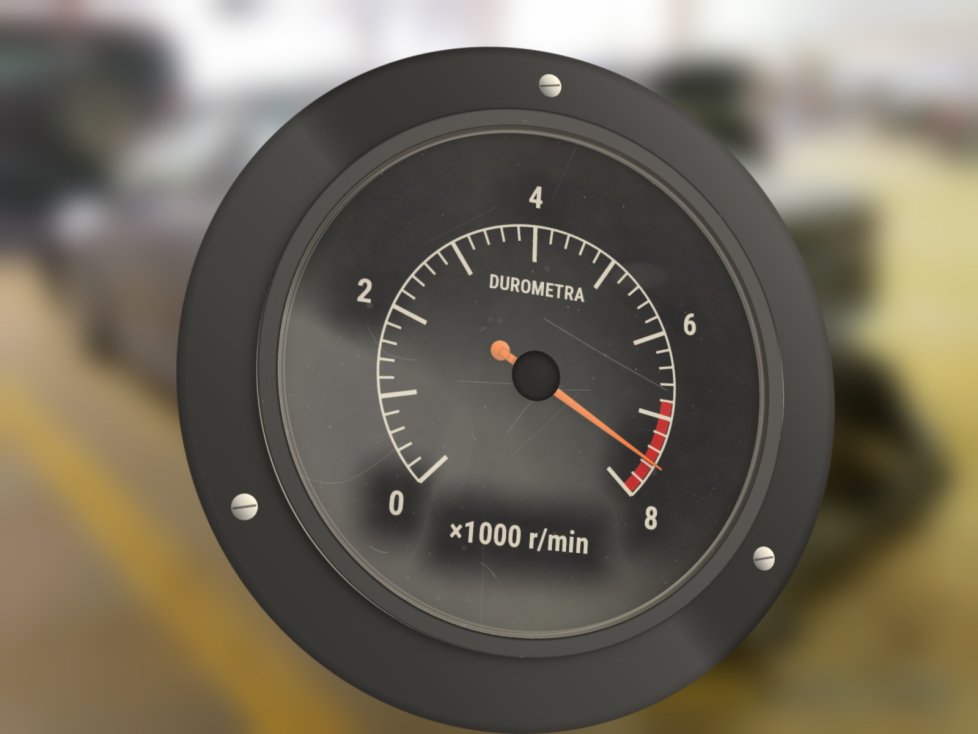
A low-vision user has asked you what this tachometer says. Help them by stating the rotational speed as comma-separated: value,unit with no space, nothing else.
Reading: 7600,rpm
